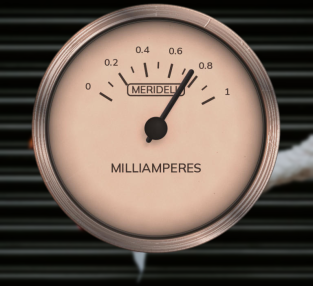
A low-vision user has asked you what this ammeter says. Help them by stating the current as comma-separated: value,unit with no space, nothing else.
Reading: 0.75,mA
